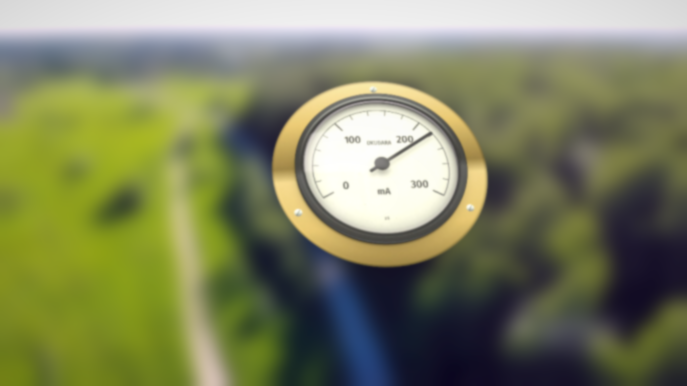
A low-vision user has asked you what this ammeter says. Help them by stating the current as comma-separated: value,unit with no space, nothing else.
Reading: 220,mA
